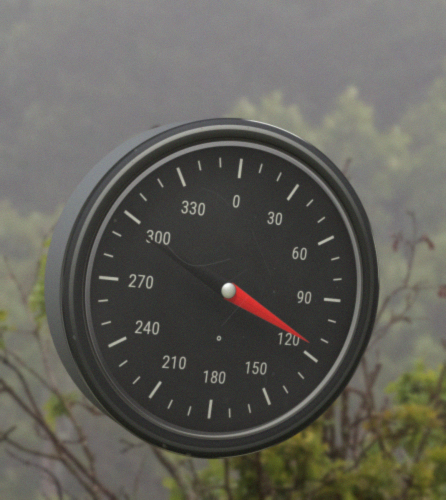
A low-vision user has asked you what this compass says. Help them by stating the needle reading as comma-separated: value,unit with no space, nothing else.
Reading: 115,°
